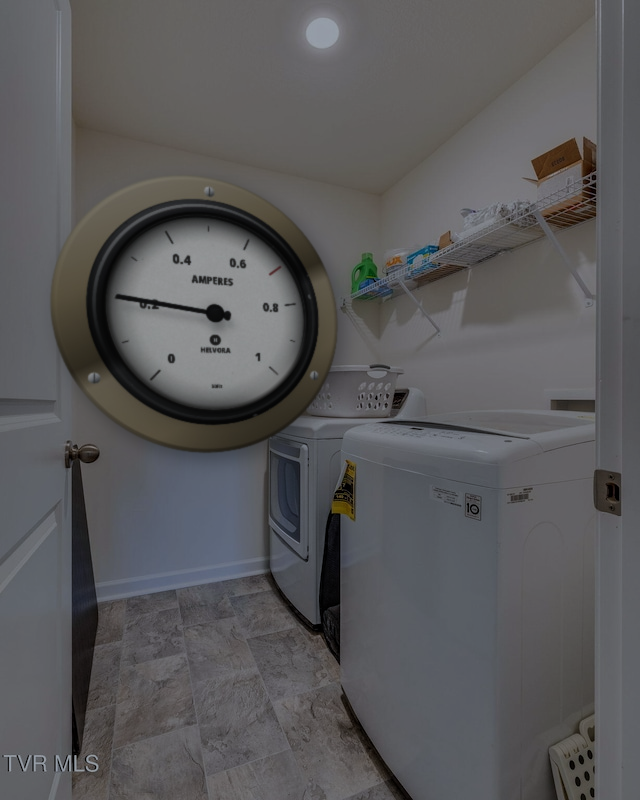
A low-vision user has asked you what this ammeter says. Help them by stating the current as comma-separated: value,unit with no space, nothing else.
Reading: 0.2,A
